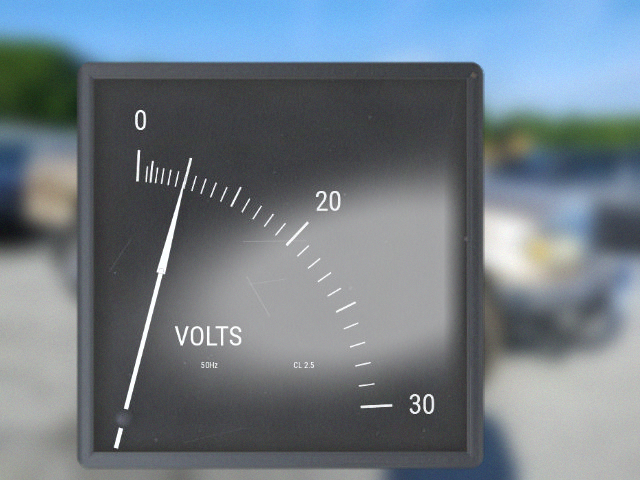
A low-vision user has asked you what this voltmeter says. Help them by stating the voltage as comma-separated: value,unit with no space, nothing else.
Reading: 10,V
